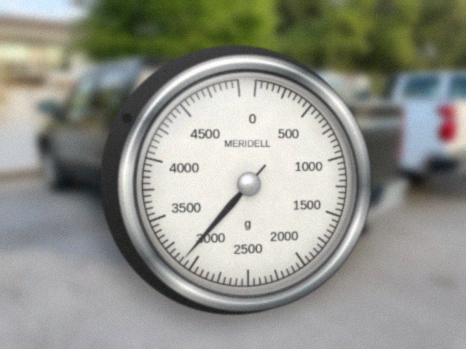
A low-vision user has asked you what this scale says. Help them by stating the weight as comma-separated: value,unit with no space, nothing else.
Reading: 3100,g
